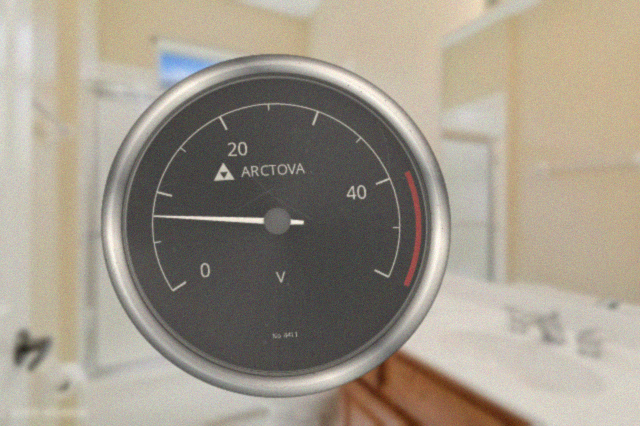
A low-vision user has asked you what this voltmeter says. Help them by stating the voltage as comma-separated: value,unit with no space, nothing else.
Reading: 7.5,V
